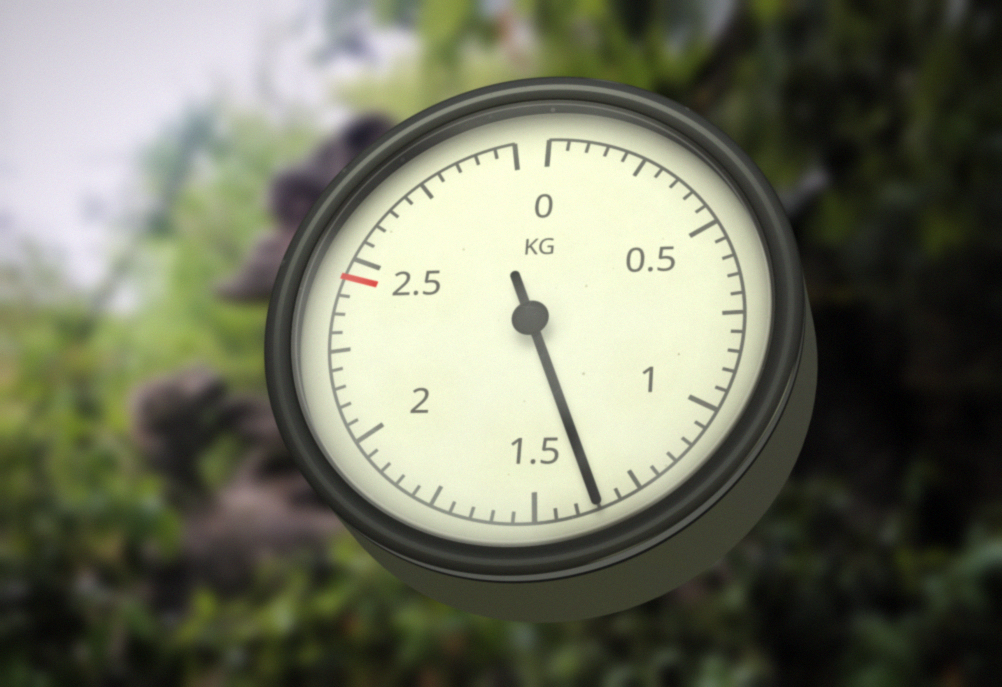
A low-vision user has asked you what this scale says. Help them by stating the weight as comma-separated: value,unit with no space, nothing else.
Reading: 1.35,kg
